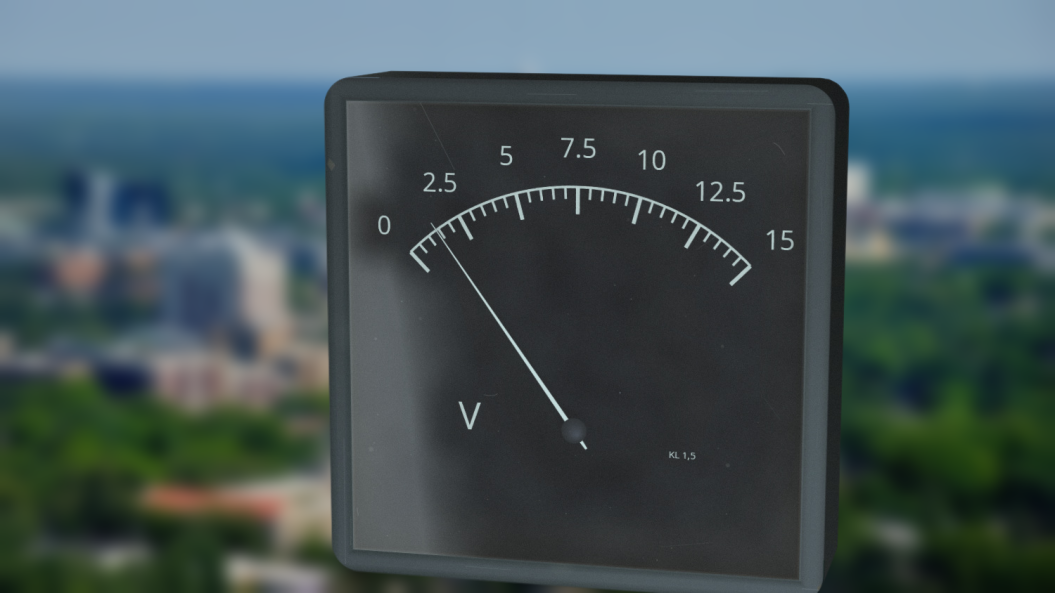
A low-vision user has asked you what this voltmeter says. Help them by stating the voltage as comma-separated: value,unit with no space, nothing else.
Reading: 1.5,V
